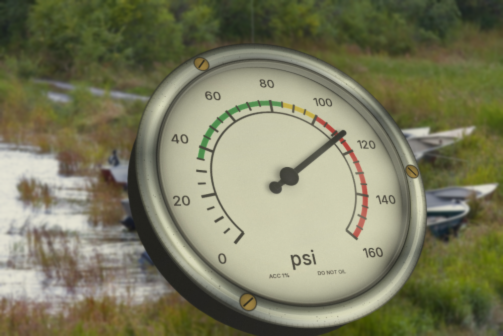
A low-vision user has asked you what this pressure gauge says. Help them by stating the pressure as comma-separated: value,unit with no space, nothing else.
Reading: 112.5,psi
